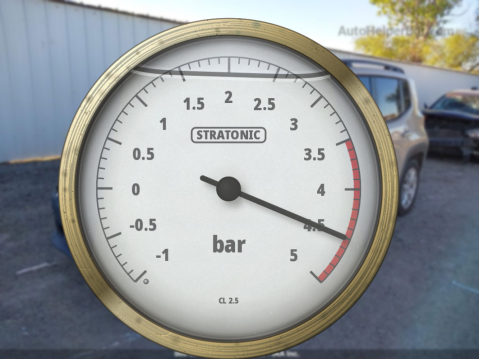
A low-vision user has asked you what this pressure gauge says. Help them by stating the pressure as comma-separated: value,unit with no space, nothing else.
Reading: 4.5,bar
